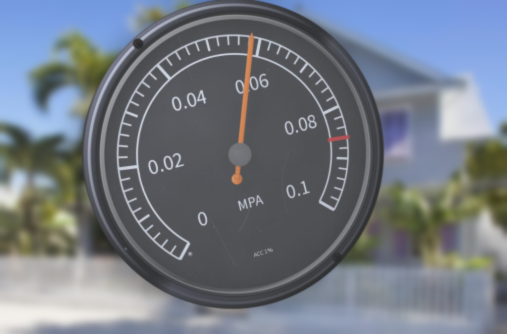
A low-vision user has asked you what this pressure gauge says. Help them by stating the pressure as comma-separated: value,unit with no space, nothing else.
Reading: 0.058,MPa
